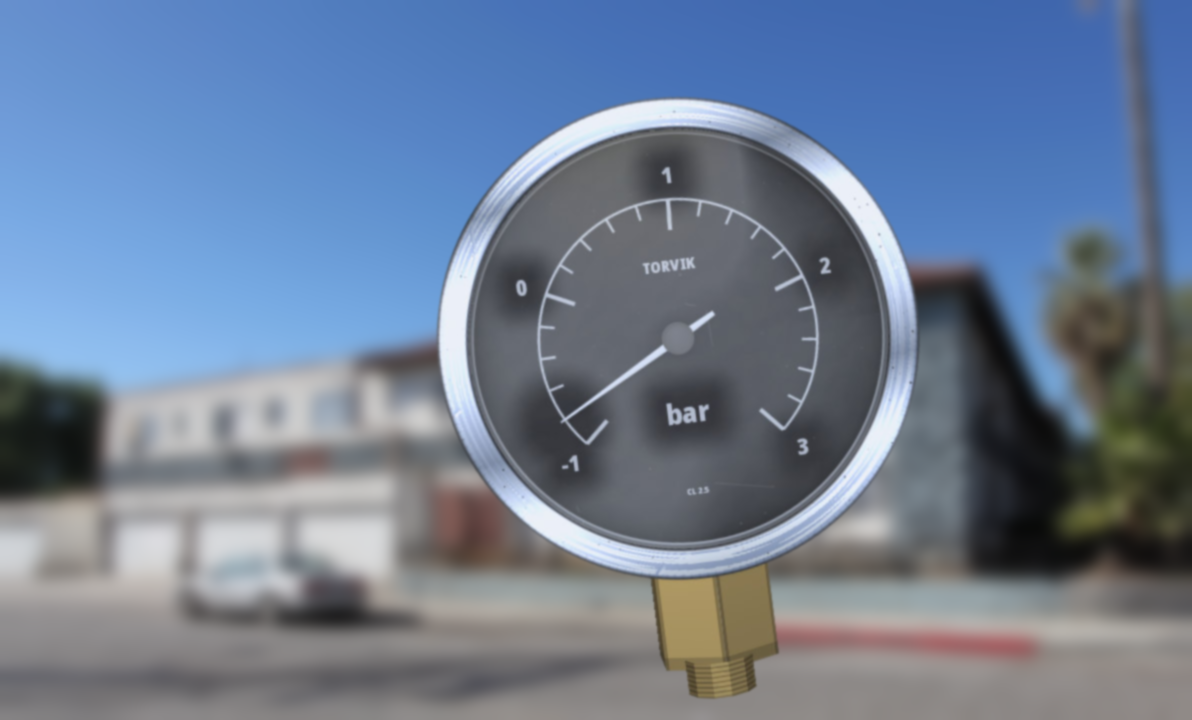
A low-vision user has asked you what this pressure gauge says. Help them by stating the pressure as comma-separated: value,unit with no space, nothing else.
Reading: -0.8,bar
